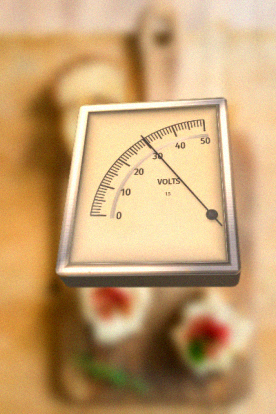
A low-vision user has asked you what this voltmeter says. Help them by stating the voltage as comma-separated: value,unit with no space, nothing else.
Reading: 30,V
